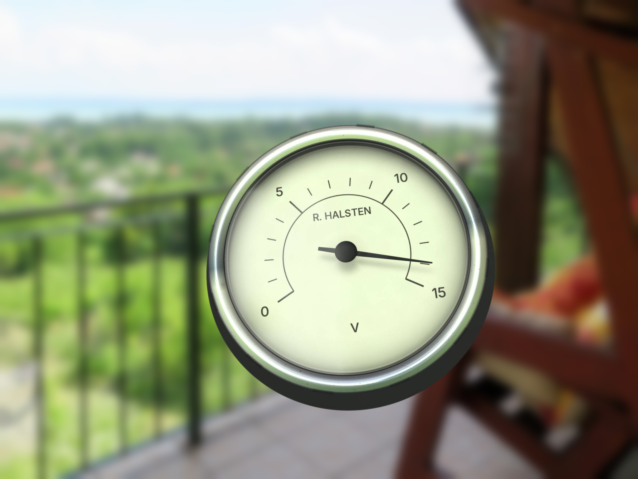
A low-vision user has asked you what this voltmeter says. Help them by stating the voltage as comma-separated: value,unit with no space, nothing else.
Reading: 14,V
